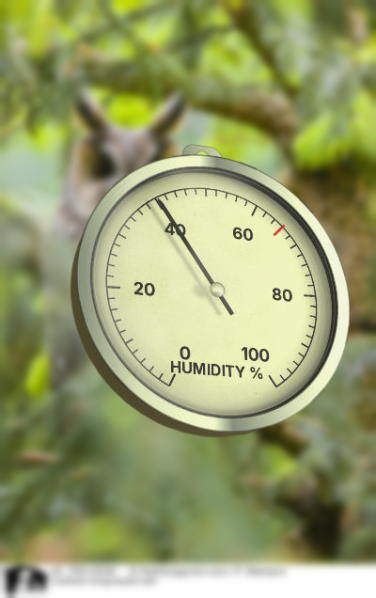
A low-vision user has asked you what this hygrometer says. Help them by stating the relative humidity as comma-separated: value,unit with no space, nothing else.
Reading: 40,%
